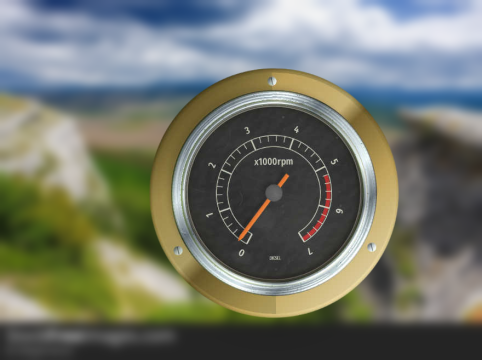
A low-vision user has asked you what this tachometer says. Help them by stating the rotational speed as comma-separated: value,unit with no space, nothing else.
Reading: 200,rpm
